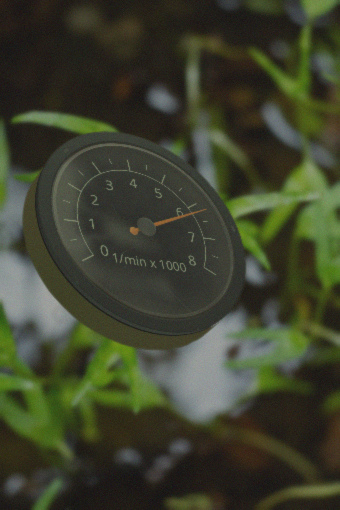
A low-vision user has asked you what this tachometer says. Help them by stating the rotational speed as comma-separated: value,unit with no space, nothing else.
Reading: 6250,rpm
